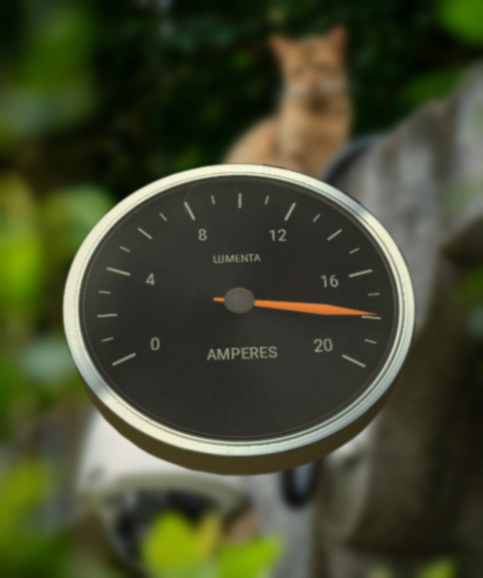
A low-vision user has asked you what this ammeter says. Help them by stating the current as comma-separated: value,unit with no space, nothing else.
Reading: 18,A
